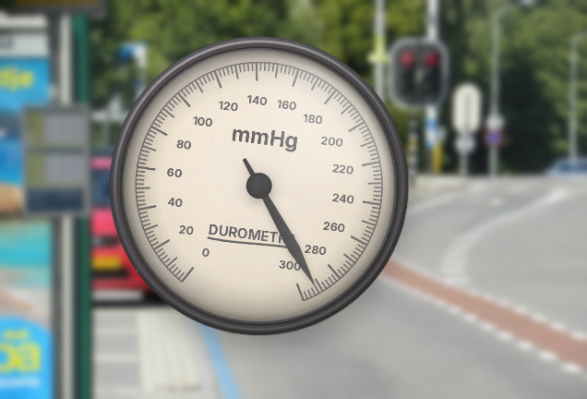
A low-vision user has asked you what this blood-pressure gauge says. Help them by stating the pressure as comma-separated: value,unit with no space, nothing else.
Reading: 292,mmHg
